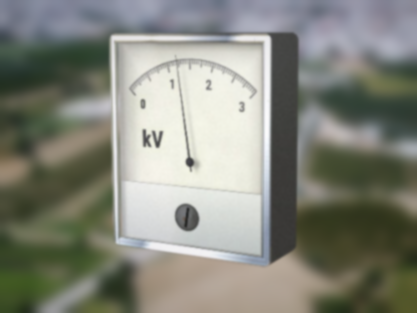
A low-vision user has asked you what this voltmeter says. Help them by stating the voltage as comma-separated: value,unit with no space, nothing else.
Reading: 1.25,kV
